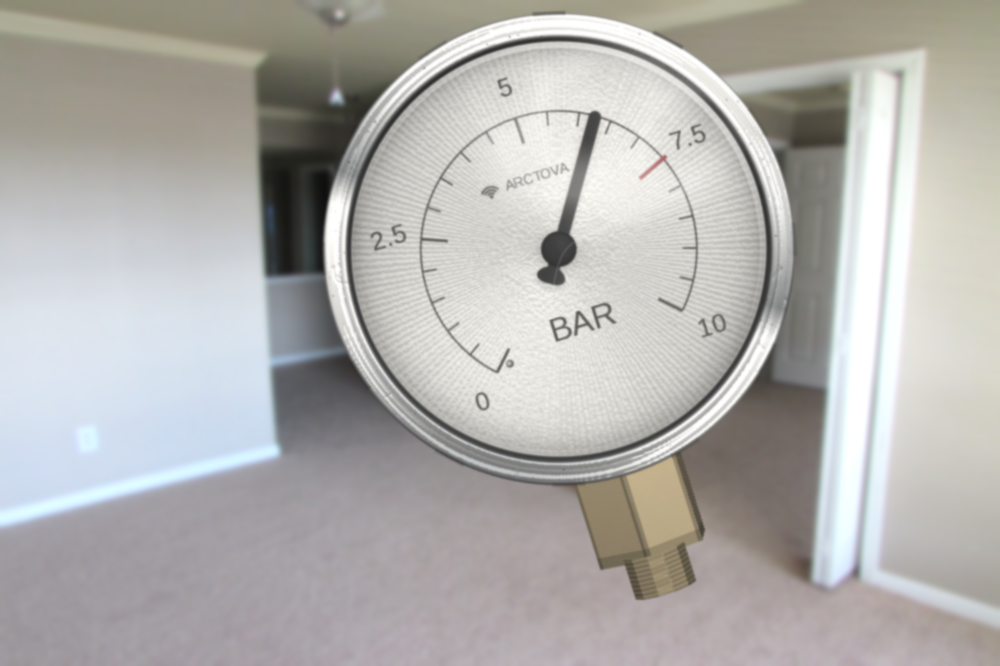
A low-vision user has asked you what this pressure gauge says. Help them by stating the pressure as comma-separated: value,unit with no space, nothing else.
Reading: 6.25,bar
